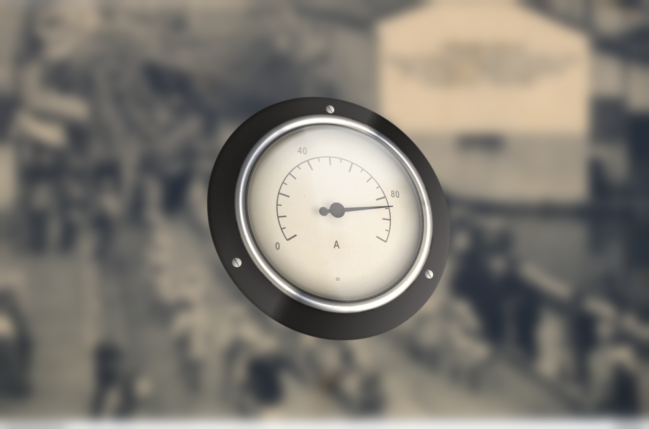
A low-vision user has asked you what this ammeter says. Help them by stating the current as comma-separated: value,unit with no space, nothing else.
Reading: 85,A
